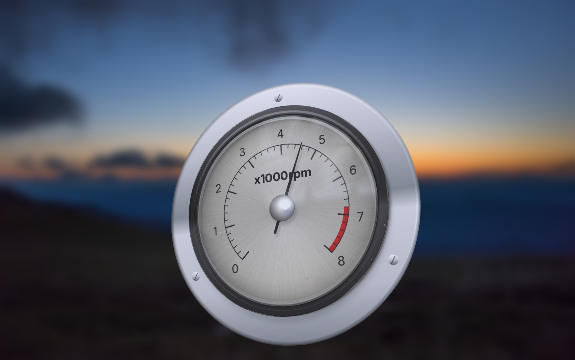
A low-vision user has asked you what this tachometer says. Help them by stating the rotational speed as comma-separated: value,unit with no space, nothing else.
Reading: 4600,rpm
